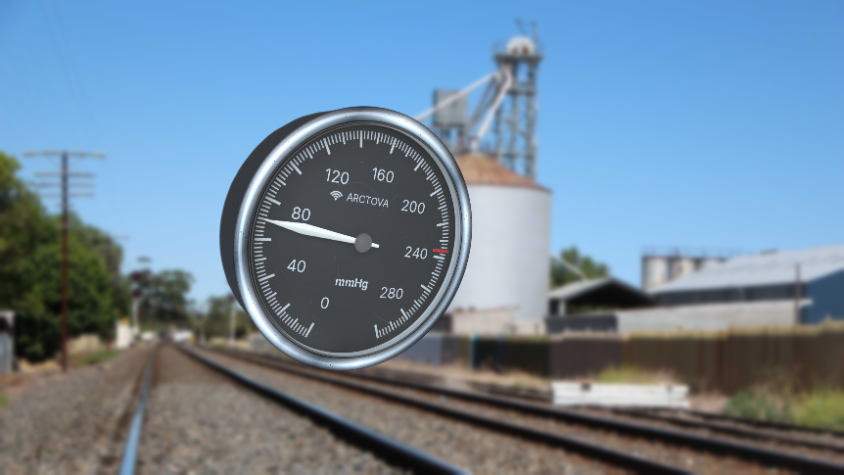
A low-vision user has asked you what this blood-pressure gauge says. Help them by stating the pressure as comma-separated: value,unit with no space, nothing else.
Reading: 70,mmHg
